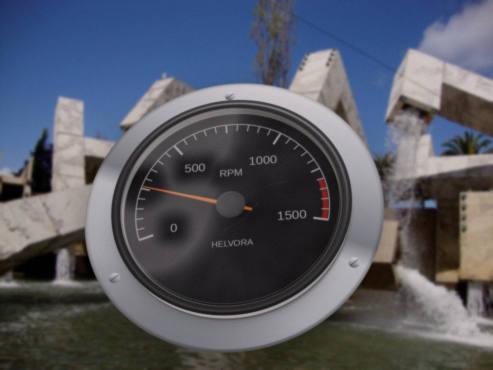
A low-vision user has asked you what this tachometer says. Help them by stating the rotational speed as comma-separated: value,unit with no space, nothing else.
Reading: 250,rpm
